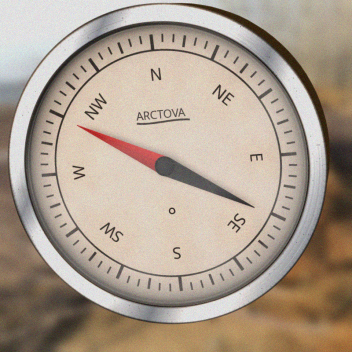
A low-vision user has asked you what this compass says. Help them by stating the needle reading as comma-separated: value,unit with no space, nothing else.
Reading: 300,°
